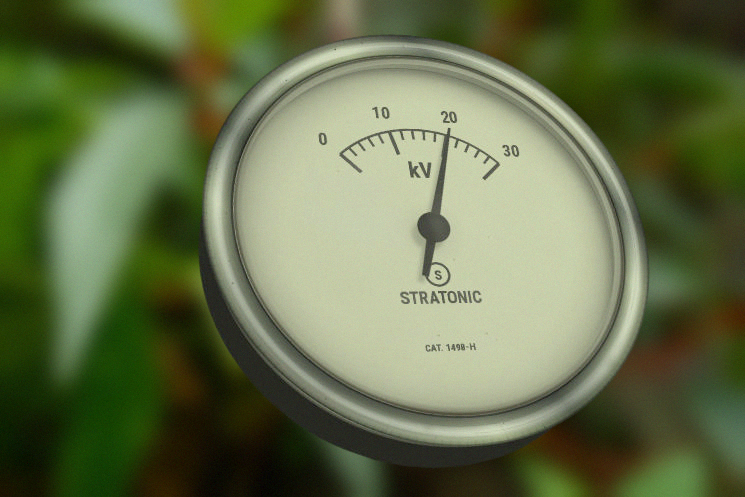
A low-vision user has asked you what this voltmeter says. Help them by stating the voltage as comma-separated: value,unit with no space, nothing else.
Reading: 20,kV
